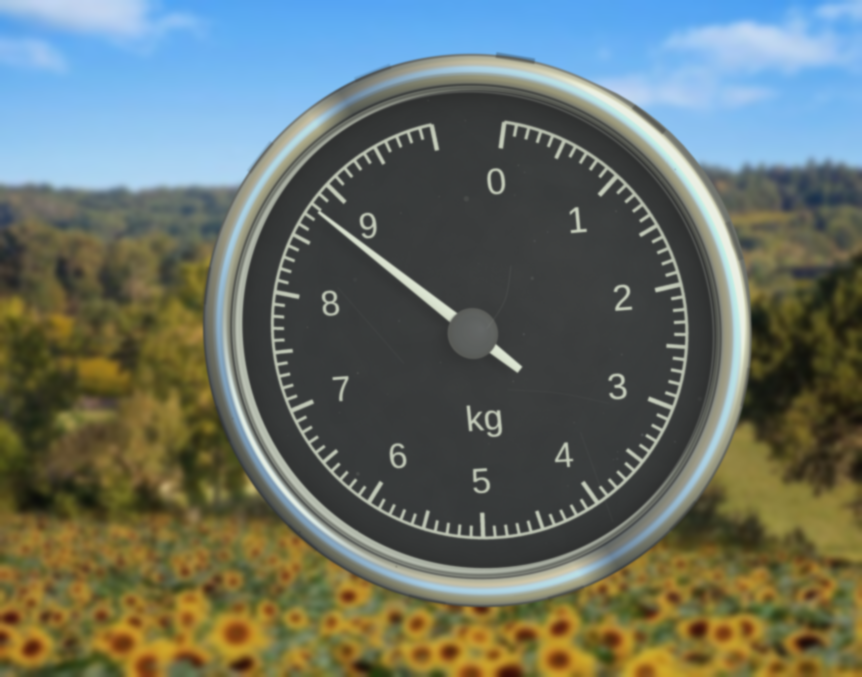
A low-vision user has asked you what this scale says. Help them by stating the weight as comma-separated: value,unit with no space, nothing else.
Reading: 8.8,kg
